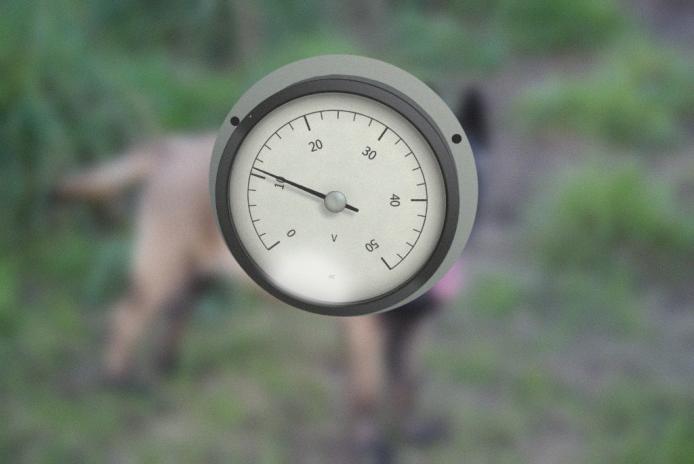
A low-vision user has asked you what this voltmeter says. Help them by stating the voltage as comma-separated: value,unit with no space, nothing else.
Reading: 11,V
